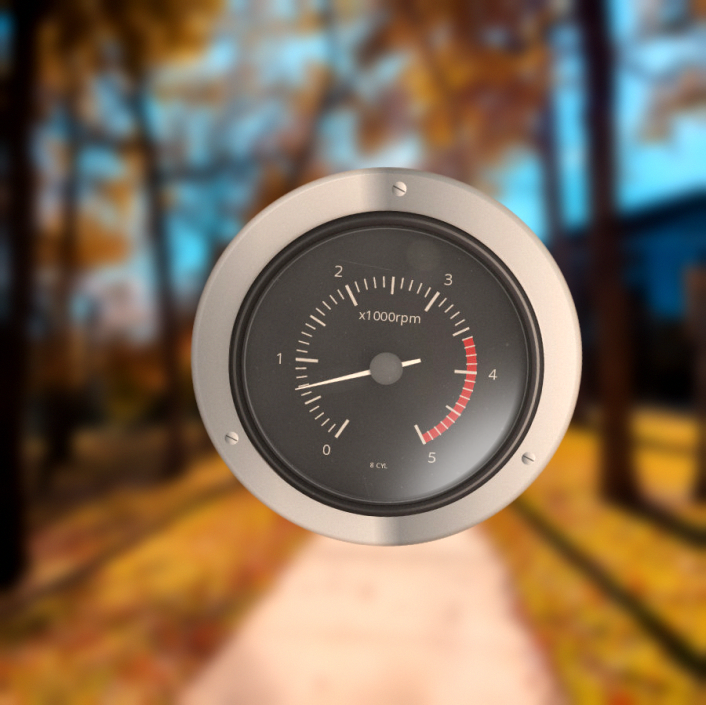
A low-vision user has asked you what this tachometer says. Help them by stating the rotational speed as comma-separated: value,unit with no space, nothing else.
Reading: 700,rpm
